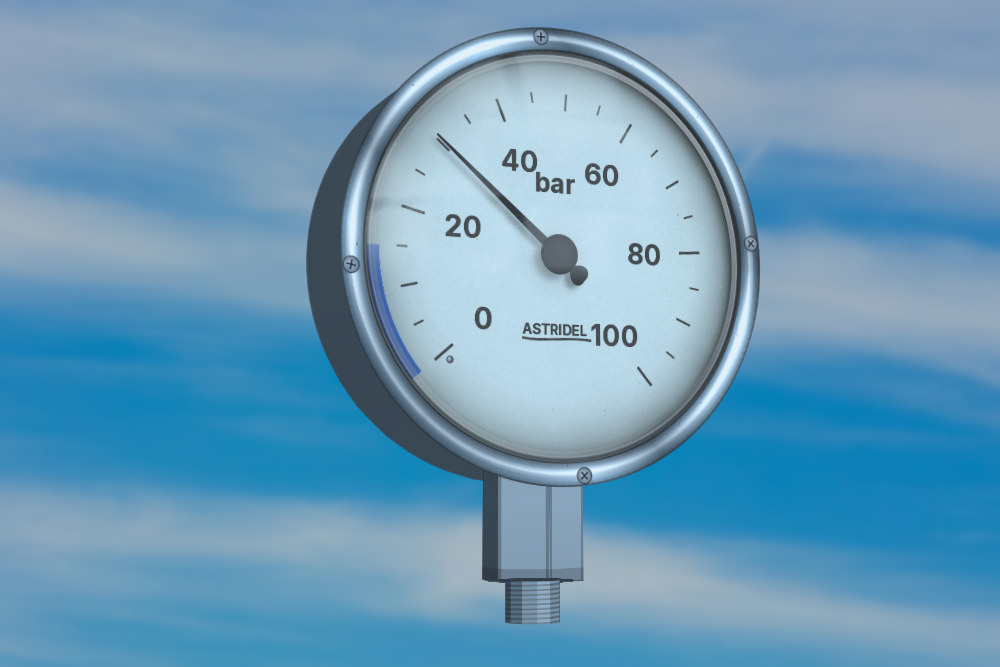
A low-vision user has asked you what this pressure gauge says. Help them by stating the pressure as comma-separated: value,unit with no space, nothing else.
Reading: 30,bar
